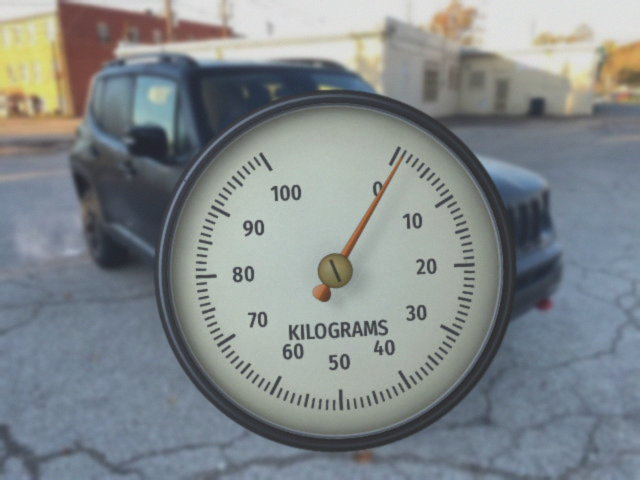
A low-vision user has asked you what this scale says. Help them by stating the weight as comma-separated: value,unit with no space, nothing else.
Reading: 1,kg
